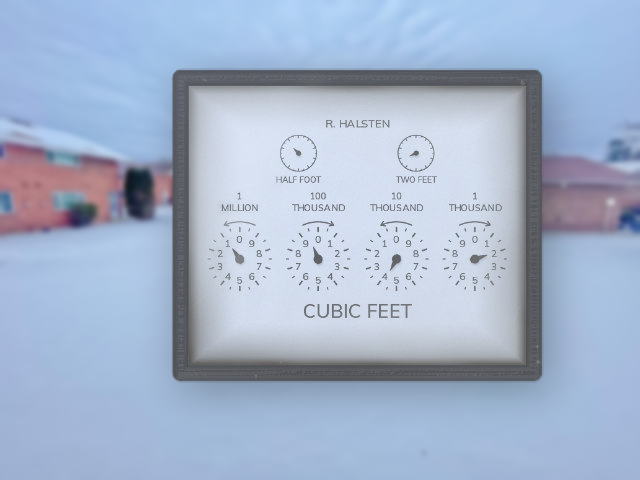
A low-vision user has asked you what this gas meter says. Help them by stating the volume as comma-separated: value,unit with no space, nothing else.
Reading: 94200,ft³
